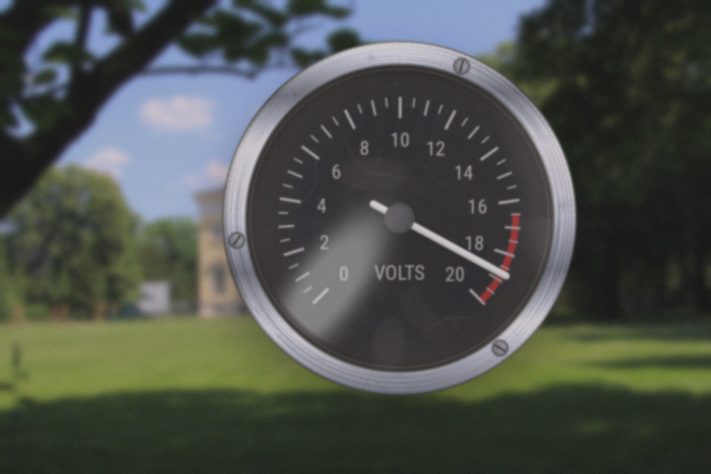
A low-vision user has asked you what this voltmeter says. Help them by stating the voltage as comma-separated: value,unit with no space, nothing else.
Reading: 18.75,V
